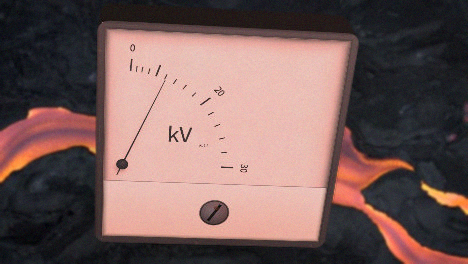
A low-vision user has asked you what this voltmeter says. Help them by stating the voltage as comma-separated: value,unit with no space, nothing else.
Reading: 12,kV
